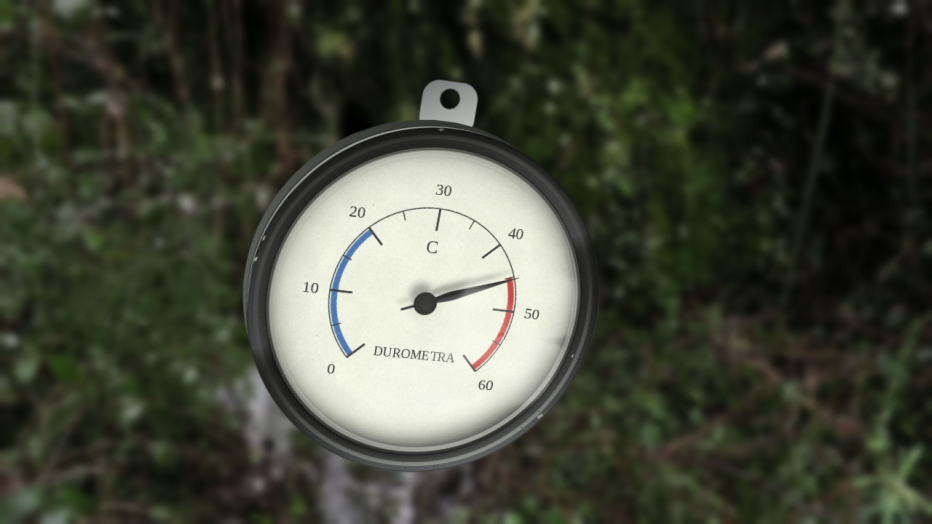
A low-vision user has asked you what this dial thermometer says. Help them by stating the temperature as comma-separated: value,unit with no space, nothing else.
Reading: 45,°C
